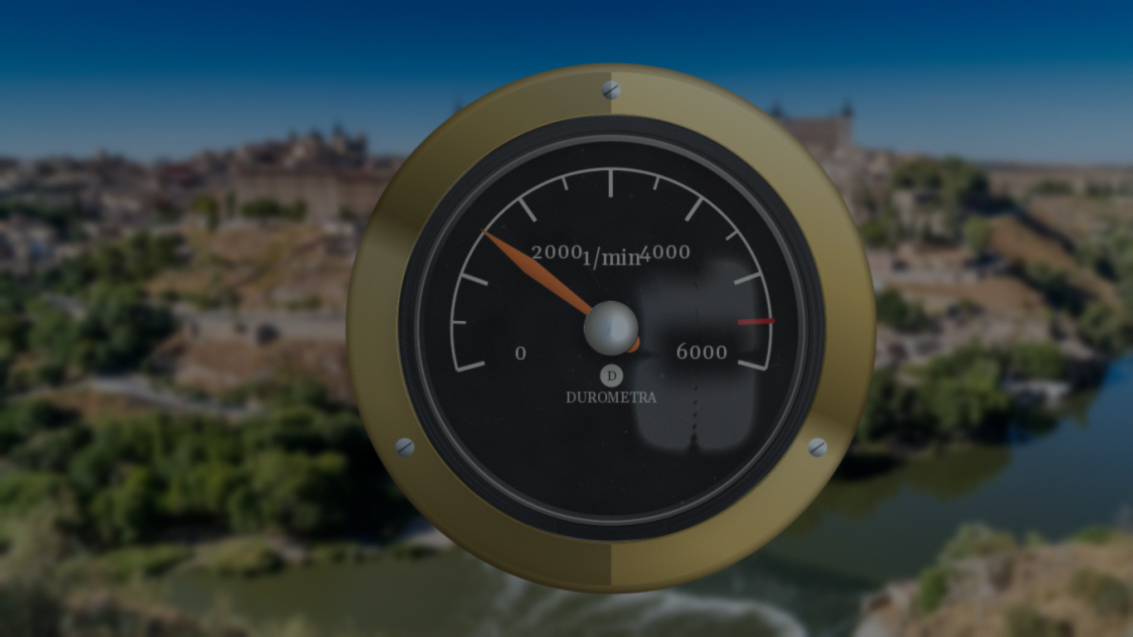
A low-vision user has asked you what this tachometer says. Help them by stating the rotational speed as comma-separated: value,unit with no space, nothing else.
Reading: 1500,rpm
